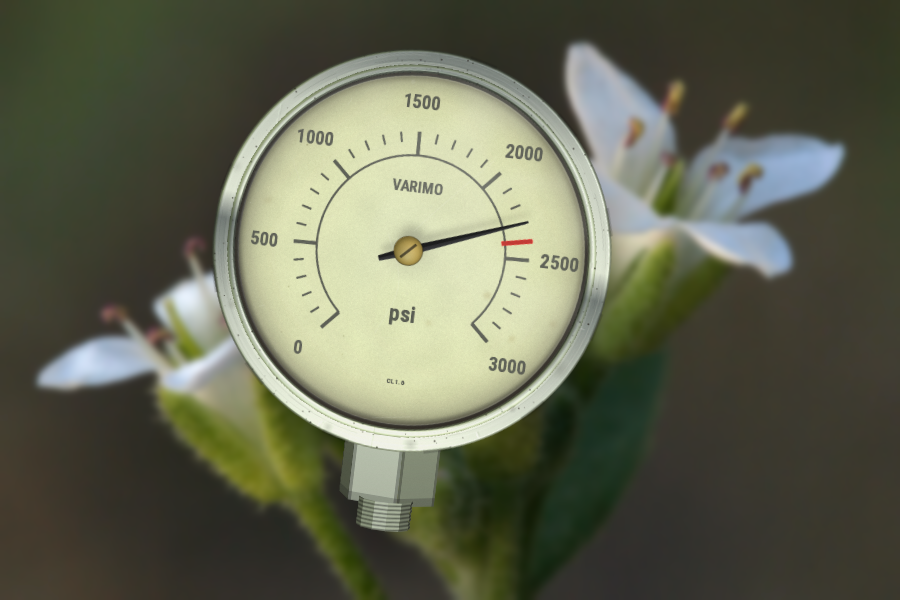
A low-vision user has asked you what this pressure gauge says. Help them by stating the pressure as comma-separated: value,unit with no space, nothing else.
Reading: 2300,psi
